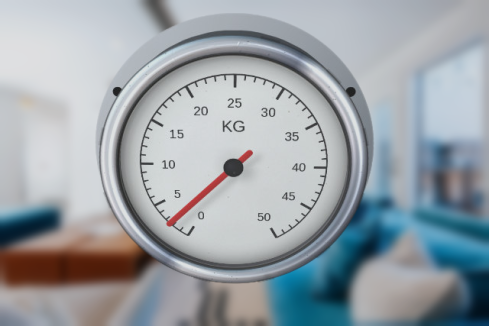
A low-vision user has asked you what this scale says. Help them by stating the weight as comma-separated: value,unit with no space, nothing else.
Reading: 2.5,kg
